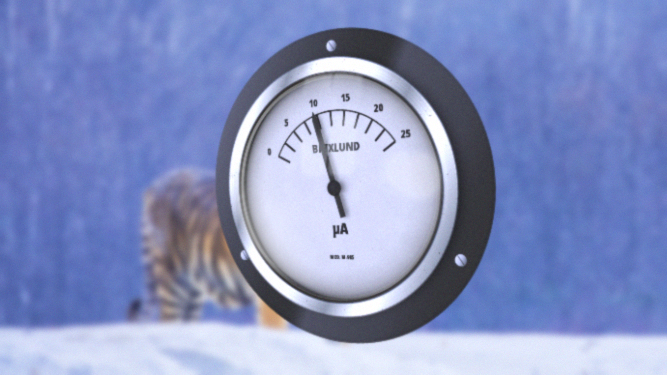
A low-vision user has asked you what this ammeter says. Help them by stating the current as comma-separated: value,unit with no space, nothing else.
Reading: 10,µA
